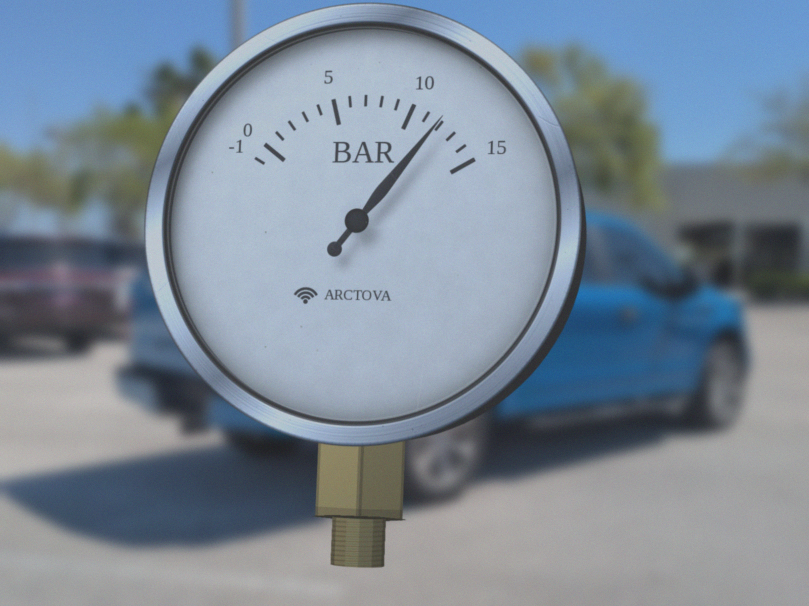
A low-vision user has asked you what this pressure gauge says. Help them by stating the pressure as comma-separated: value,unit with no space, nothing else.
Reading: 12,bar
